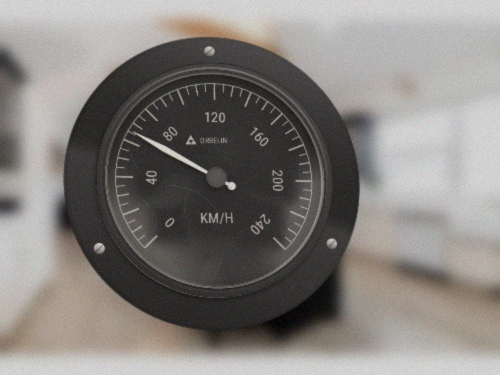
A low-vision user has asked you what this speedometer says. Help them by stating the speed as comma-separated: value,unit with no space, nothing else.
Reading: 65,km/h
